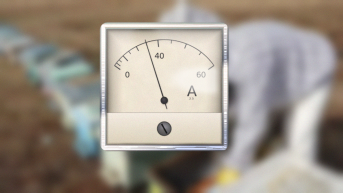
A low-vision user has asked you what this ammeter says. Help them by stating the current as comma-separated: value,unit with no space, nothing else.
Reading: 35,A
